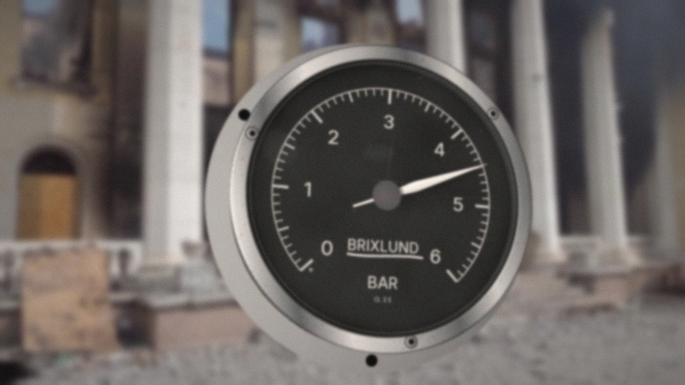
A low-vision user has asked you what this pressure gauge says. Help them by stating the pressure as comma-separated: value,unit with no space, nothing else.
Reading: 4.5,bar
